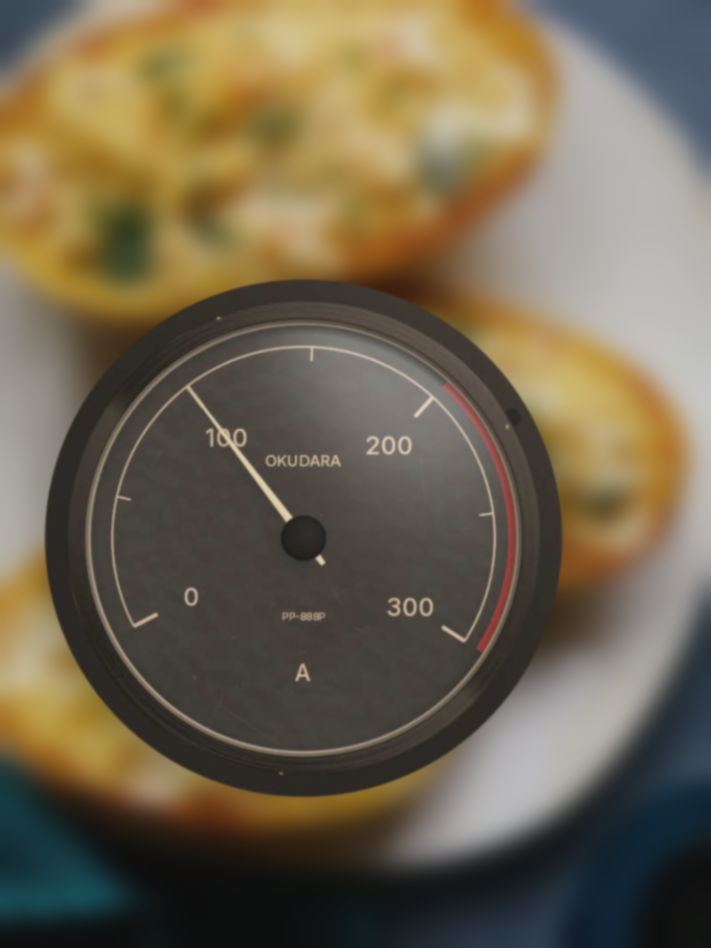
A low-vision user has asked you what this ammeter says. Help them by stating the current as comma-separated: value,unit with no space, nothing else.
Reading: 100,A
